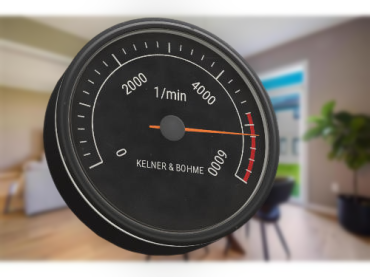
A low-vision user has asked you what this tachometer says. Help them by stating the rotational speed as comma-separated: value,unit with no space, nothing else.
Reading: 5200,rpm
